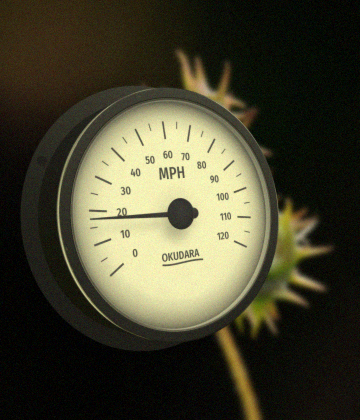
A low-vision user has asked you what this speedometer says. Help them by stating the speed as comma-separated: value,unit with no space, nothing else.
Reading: 17.5,mph
